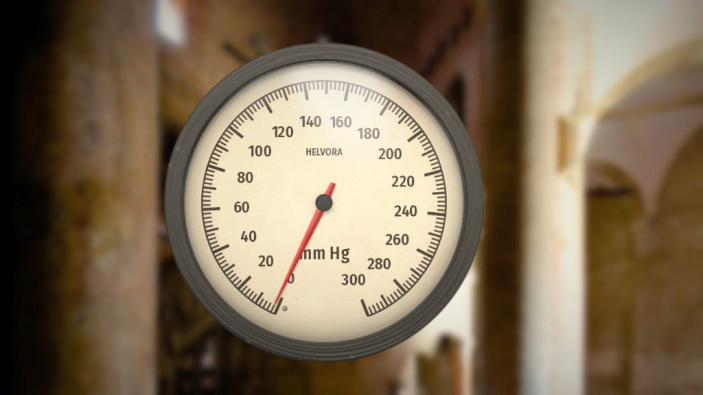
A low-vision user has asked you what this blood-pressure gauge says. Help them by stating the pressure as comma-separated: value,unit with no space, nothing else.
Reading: 2,mmHg
